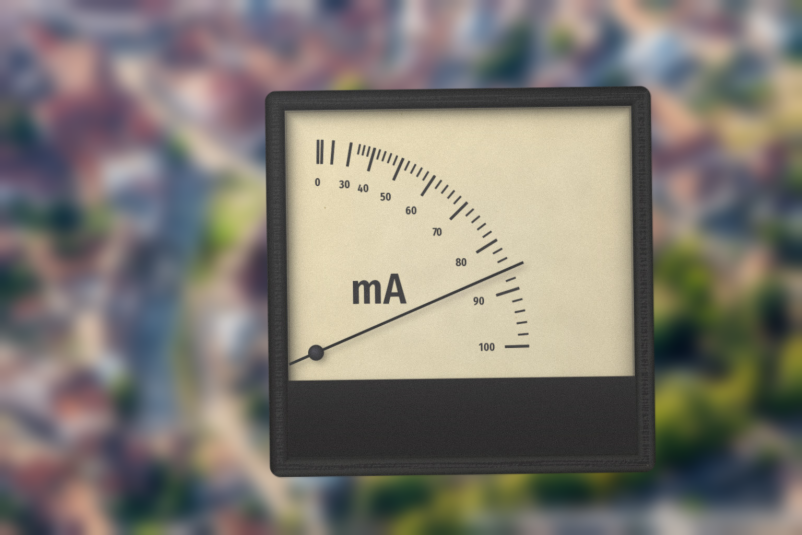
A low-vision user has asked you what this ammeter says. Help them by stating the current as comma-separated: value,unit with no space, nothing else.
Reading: 86,mA
